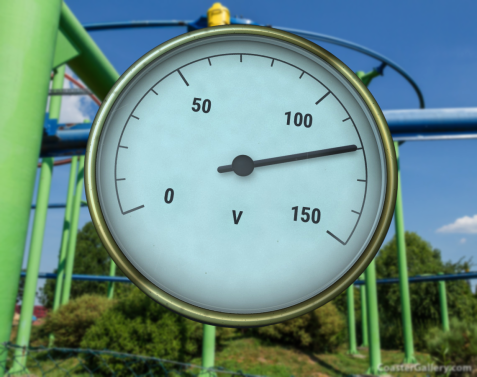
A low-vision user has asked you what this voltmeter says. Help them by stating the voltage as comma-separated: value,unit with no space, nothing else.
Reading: 120,V
